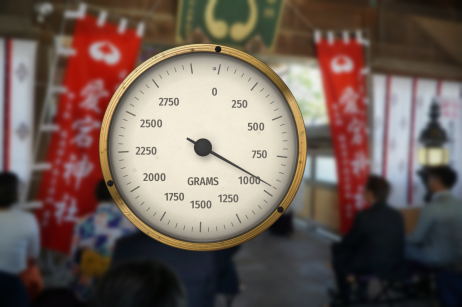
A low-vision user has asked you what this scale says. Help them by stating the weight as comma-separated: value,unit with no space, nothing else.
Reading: 950,g
